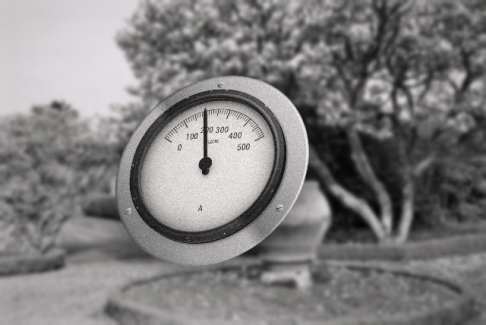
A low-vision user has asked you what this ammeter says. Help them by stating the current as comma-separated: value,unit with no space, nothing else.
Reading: 200,A
